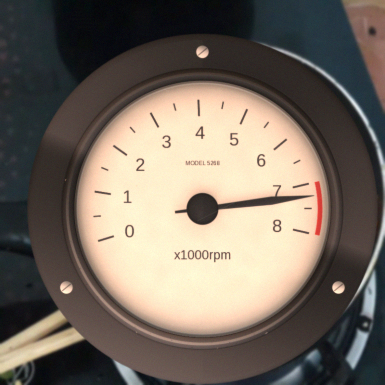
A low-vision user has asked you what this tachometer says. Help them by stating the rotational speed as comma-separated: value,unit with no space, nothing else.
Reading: 7250,rpm
